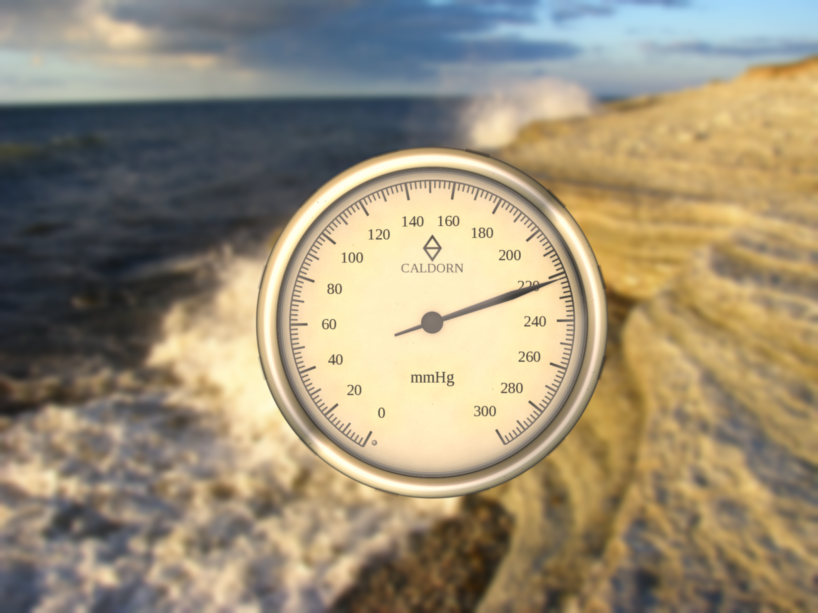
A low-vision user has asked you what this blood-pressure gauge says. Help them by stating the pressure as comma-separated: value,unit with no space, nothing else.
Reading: 222,mmHg
